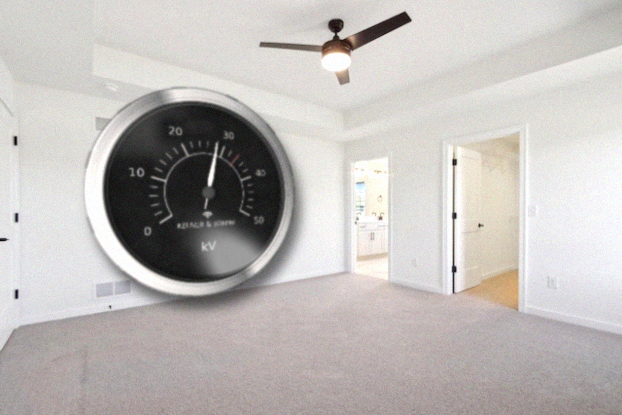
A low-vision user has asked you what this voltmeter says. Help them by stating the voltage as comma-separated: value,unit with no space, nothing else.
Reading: 28,kV
